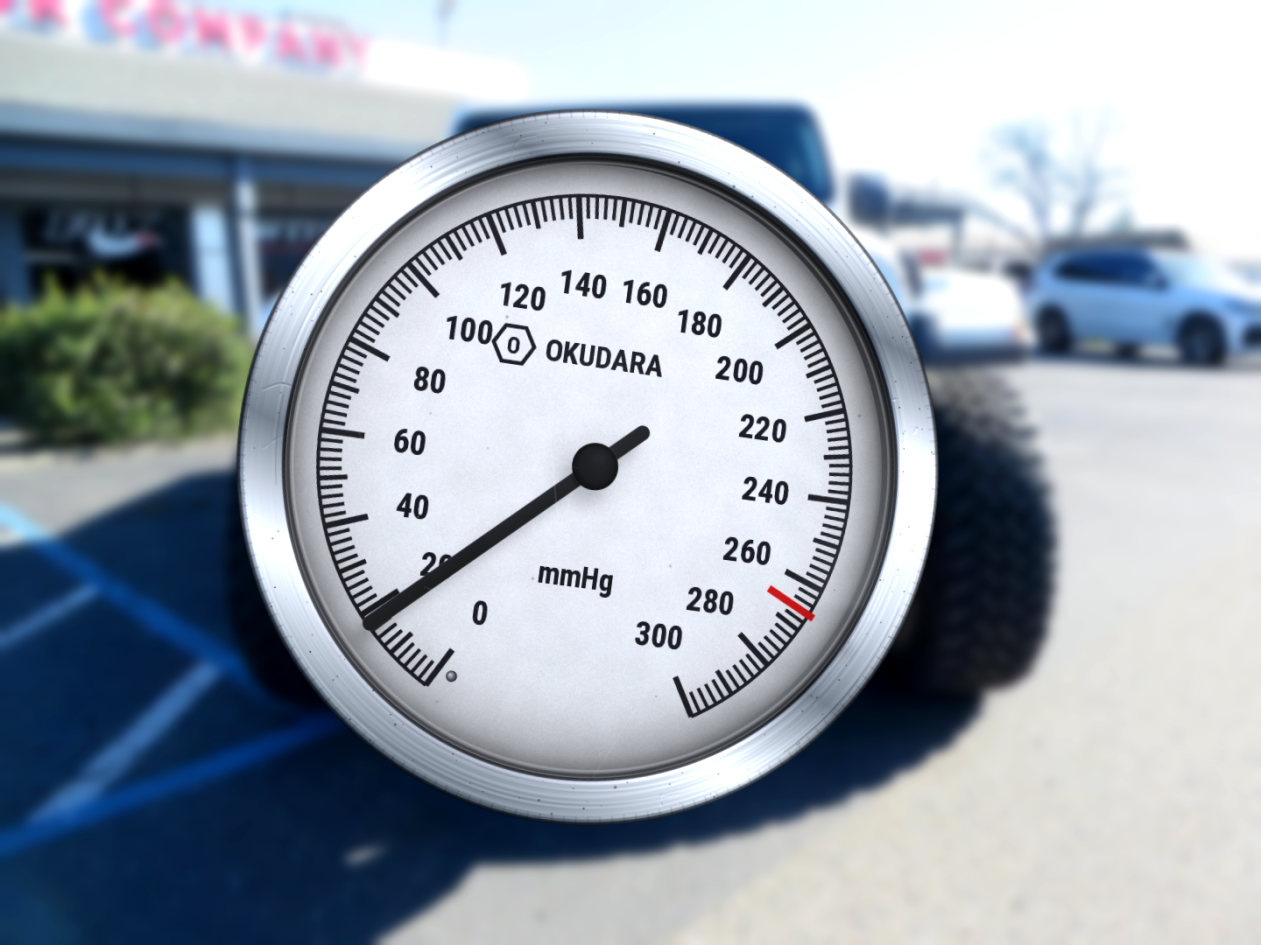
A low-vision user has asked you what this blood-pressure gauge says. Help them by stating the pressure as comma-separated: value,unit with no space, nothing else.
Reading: 18,mmHg
